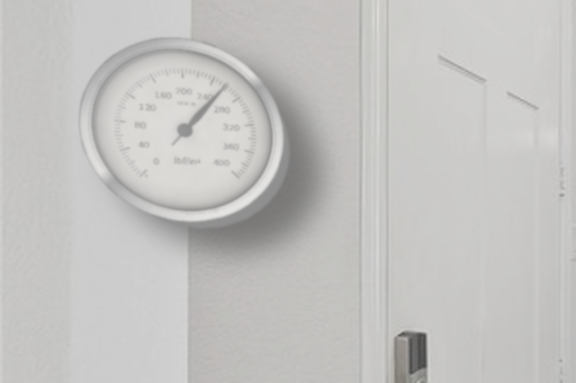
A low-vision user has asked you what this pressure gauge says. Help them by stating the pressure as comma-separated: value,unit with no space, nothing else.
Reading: 260,psi
